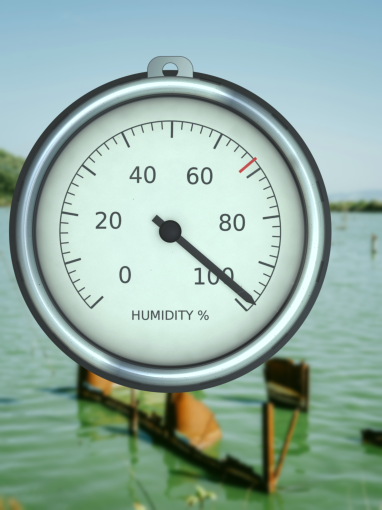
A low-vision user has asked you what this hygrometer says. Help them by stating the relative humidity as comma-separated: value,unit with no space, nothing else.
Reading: 98,%
